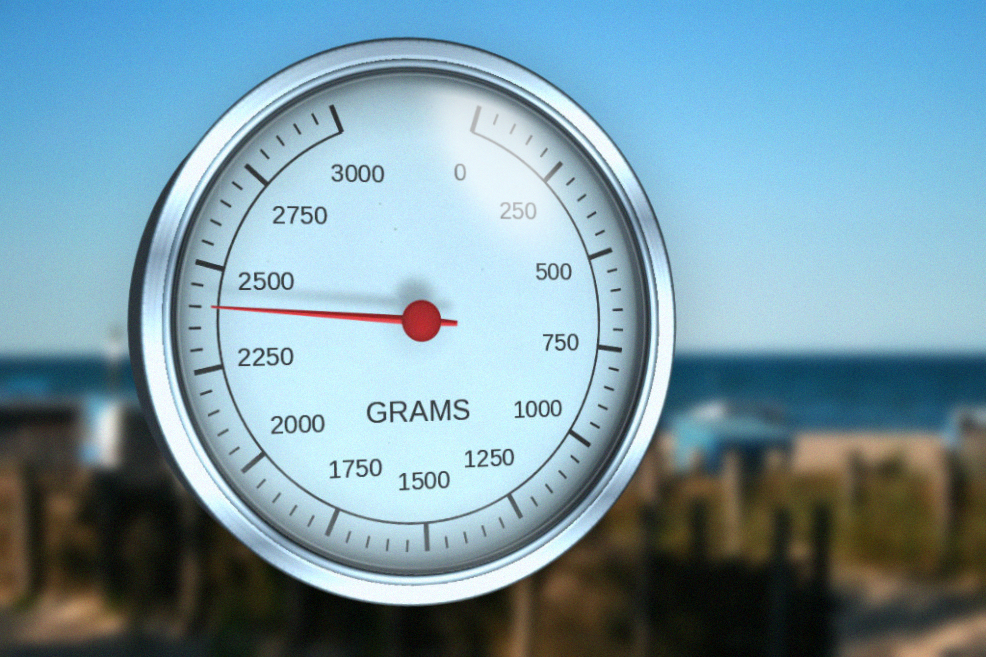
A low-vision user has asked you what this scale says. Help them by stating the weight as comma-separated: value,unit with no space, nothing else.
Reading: 2400,g
